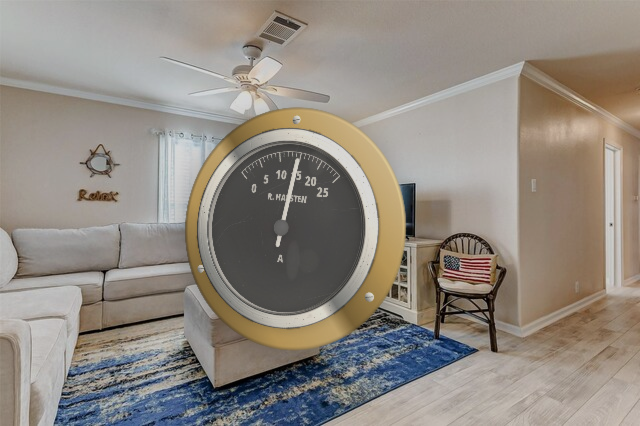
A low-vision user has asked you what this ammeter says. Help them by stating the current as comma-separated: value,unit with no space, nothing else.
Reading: 15,A
